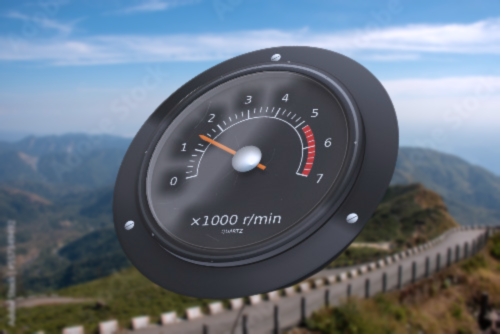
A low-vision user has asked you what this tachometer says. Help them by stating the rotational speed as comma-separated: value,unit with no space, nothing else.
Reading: 1400,rpm
